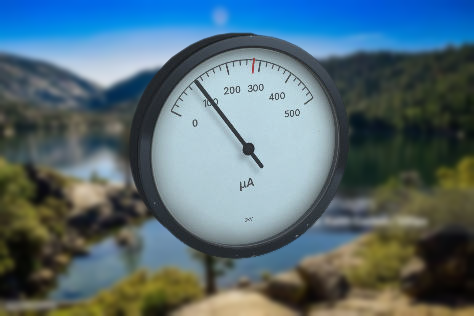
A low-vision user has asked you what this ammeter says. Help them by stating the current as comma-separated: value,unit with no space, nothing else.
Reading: 100,µA
